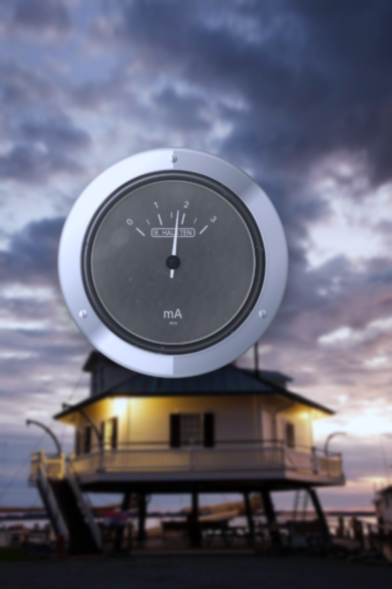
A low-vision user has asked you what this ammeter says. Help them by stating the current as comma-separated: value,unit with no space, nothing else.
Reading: 1.75,mA
